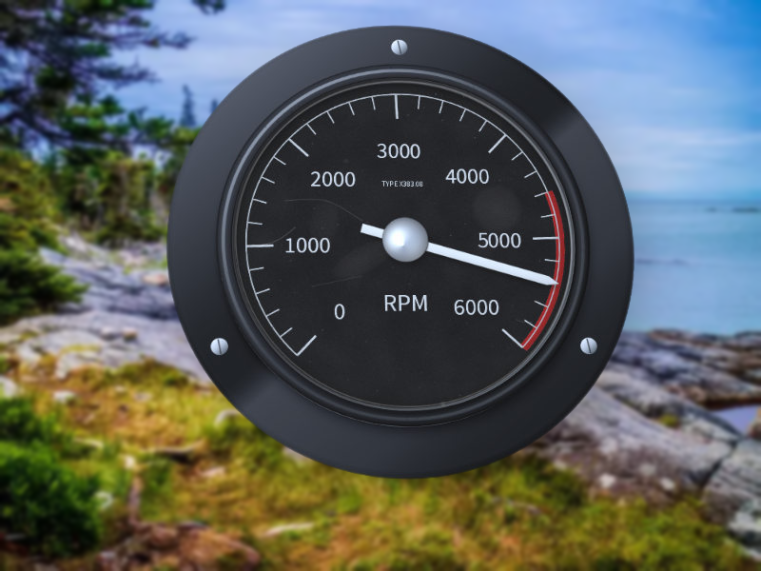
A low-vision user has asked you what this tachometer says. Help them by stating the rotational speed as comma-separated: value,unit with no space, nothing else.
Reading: 5400,rpm
